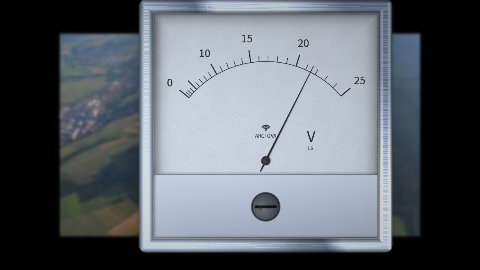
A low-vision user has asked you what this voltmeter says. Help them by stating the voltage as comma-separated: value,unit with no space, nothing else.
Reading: 21.5,V
